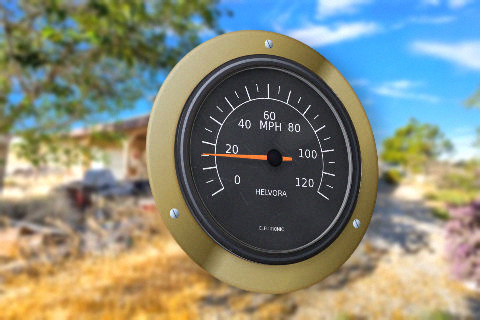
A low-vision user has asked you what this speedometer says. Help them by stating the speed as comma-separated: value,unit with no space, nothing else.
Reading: 15,mph
